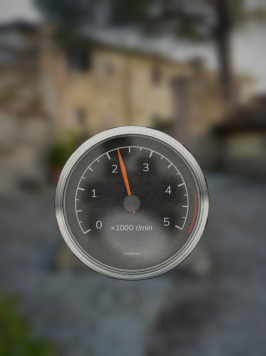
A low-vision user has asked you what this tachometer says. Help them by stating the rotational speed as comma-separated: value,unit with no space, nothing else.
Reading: 2250,rpm
